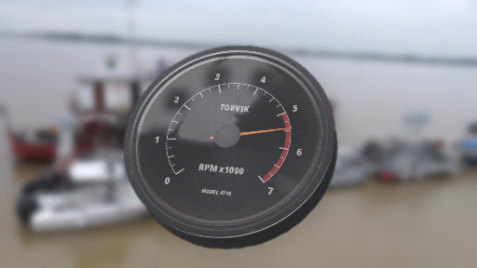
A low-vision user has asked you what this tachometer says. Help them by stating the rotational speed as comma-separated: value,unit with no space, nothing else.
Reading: 5500,rpm
